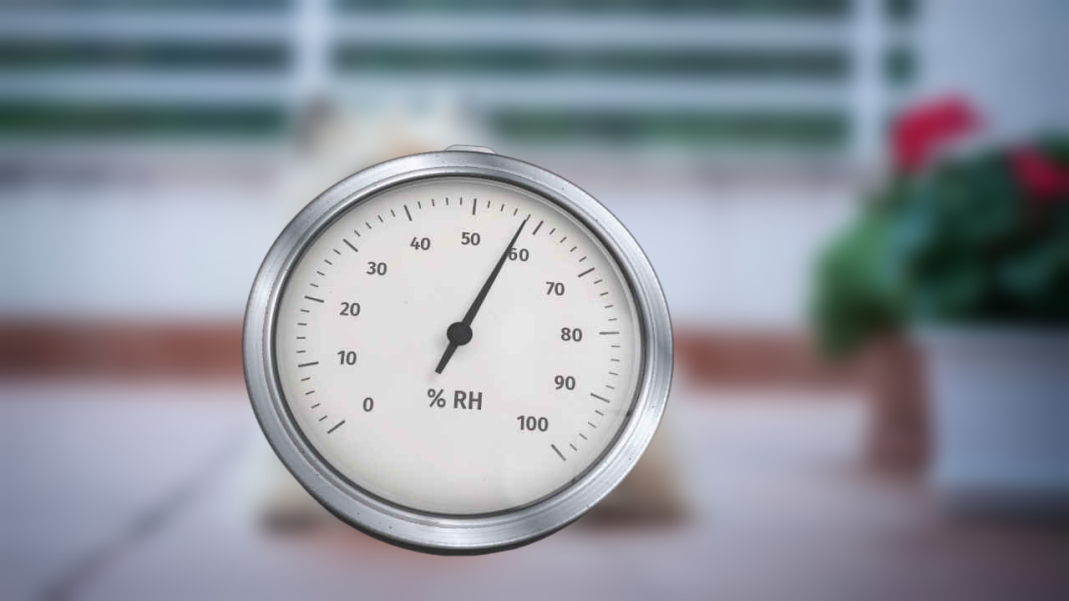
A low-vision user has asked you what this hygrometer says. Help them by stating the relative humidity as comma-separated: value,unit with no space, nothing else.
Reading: 58,%
